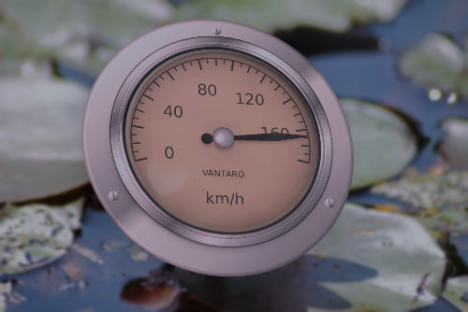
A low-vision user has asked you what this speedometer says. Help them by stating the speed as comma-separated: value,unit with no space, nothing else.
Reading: 165,km/h
